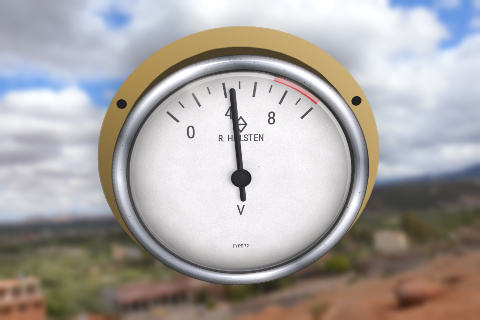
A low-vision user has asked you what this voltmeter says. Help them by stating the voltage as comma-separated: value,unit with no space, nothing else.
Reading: 4.5,V
